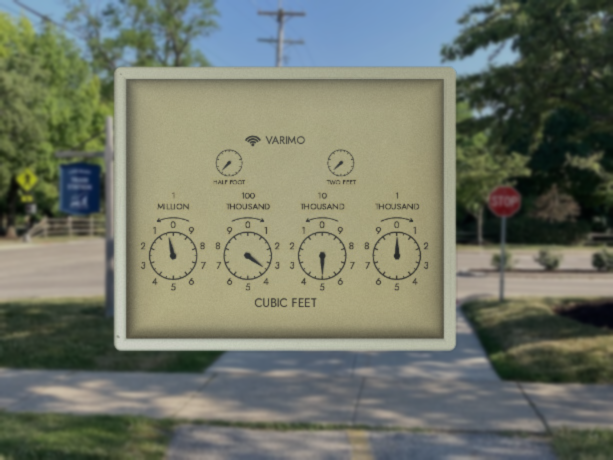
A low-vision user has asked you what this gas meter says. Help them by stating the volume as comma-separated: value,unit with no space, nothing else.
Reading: 35000,ft³
